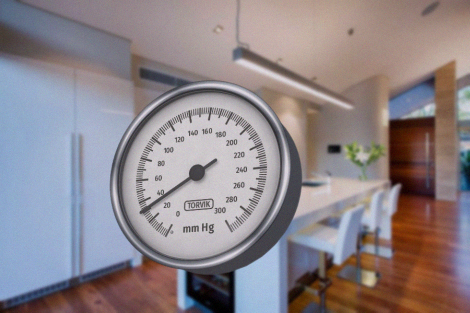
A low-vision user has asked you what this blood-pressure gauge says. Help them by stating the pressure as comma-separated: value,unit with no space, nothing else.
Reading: 30,mmHg
